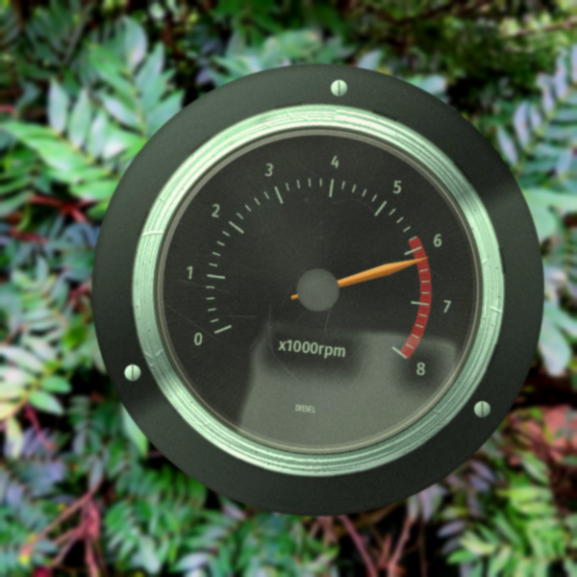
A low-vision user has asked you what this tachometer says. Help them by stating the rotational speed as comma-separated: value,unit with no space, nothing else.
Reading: 6200,rpm
